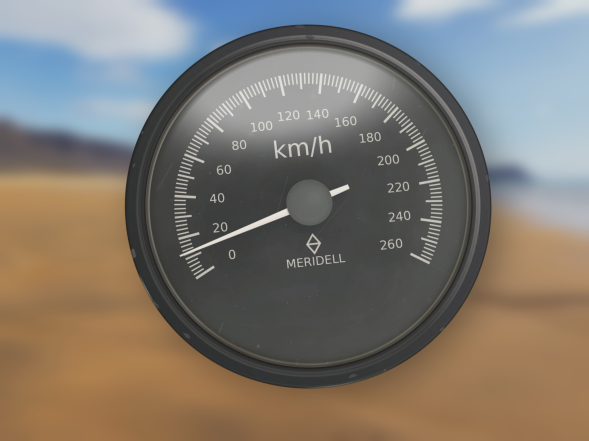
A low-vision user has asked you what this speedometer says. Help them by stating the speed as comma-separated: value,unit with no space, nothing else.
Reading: 12,km/h
